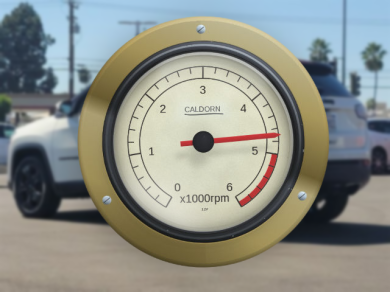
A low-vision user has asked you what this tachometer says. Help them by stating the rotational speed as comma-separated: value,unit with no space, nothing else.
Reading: 4700,rpm
